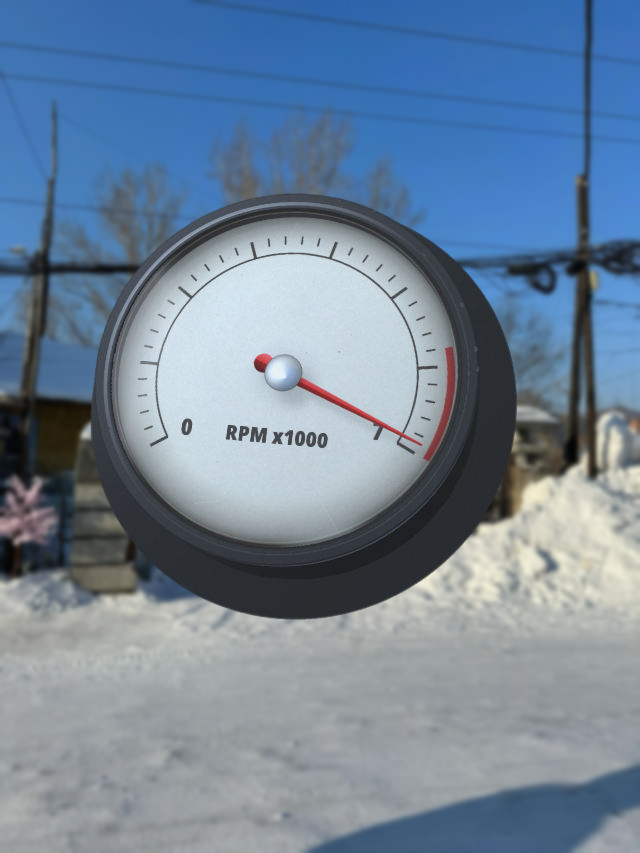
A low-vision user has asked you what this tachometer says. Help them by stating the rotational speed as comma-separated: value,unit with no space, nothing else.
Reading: 6900,rpm
